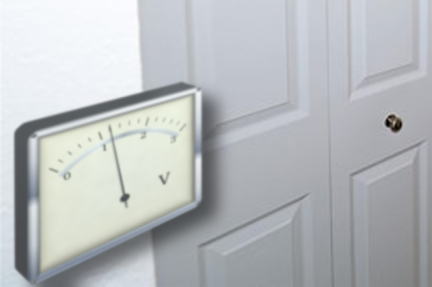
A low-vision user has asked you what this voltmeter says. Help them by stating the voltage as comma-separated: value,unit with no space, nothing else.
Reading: 1.2,V
